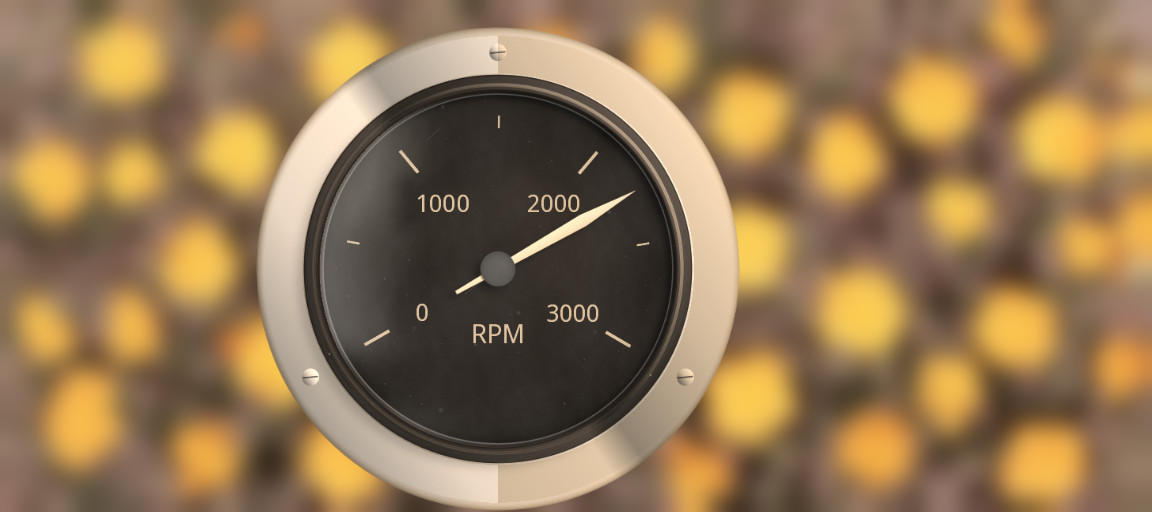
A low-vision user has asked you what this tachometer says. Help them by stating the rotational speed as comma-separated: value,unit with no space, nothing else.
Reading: 2250,rpm
